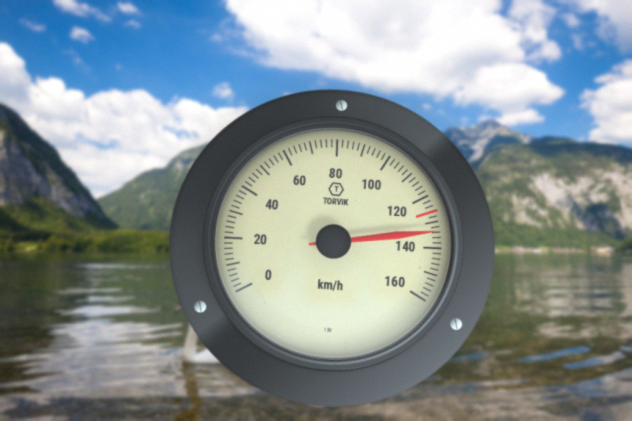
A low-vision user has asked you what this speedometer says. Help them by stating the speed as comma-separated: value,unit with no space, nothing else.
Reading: 134,km/h
